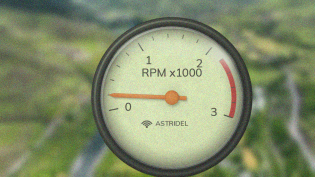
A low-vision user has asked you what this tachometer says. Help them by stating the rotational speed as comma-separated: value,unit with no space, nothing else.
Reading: 200,rpm
